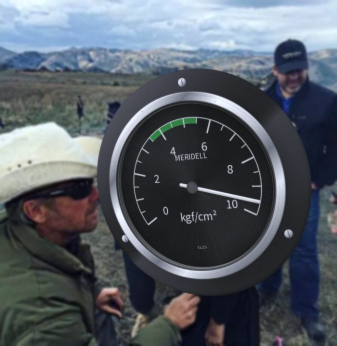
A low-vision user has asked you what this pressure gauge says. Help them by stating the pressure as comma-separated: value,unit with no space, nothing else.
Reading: 9.5,kg/cm²
